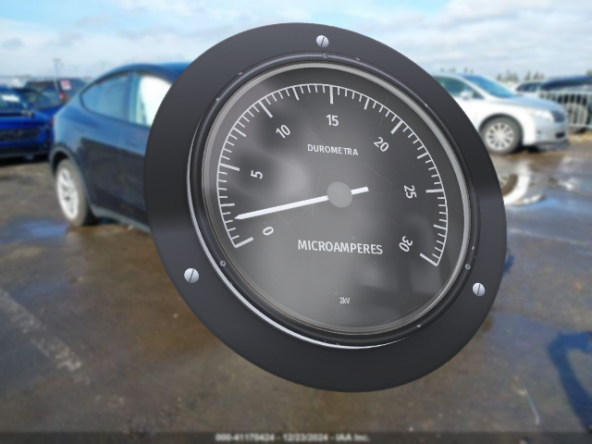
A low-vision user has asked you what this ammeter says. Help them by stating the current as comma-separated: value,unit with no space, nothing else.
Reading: 1.5,µA
